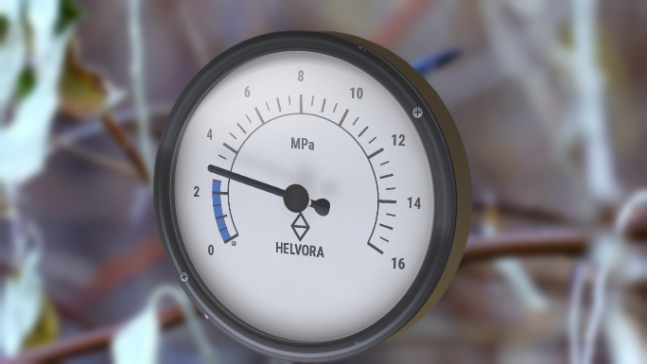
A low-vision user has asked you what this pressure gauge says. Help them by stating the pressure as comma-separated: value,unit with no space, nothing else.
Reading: 3,MPa
